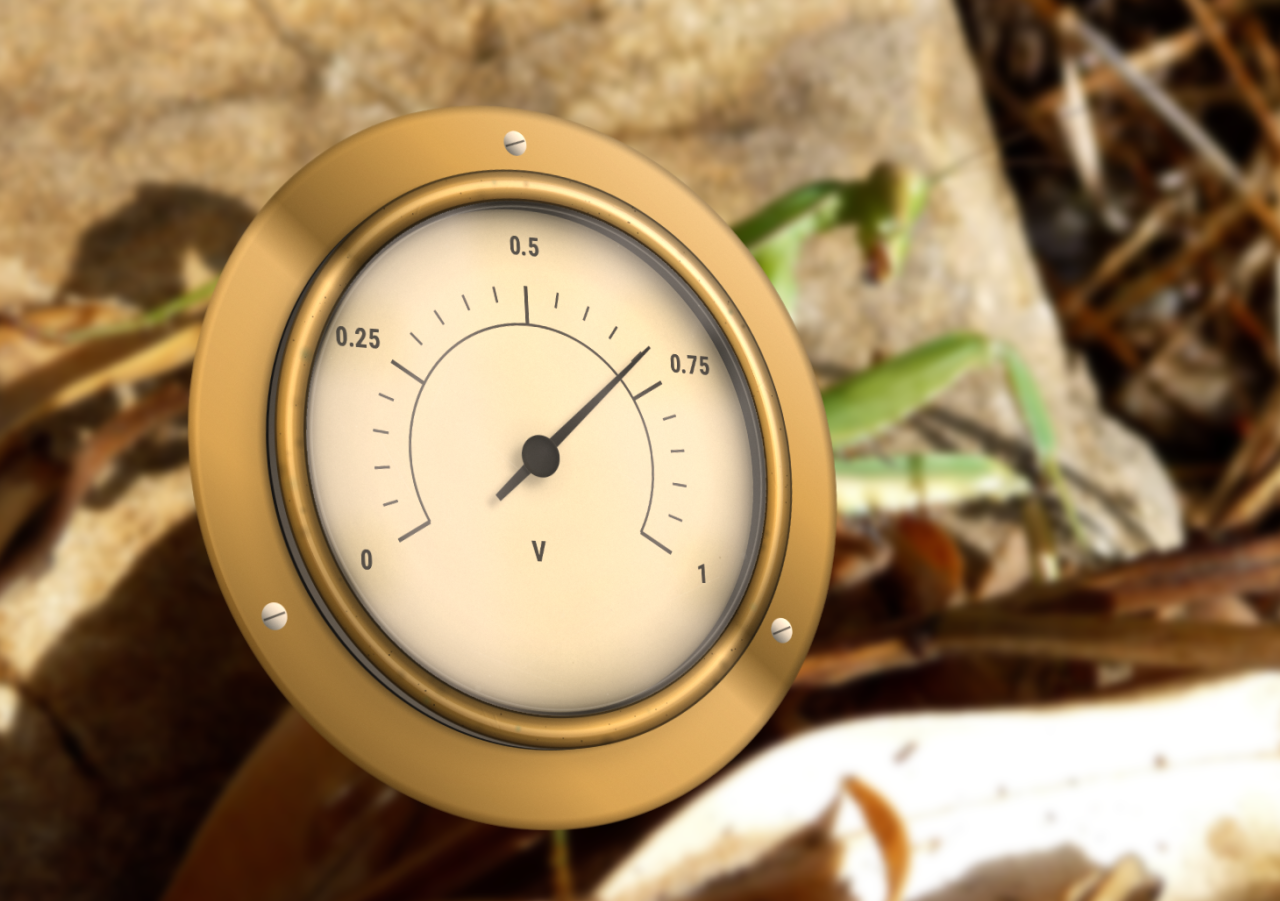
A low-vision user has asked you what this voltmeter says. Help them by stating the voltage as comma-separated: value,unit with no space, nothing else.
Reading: 0.7,V
